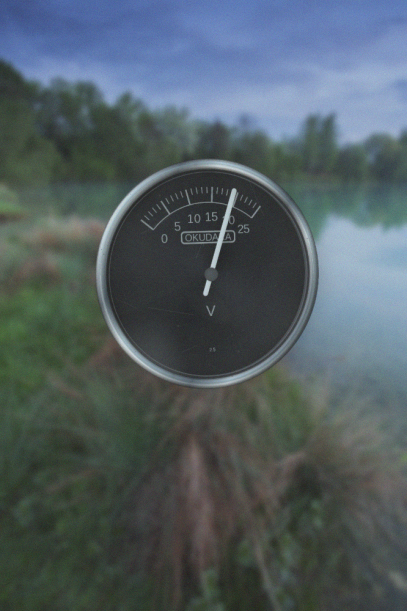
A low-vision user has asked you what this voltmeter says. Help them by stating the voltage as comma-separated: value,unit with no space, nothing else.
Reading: 19,V
